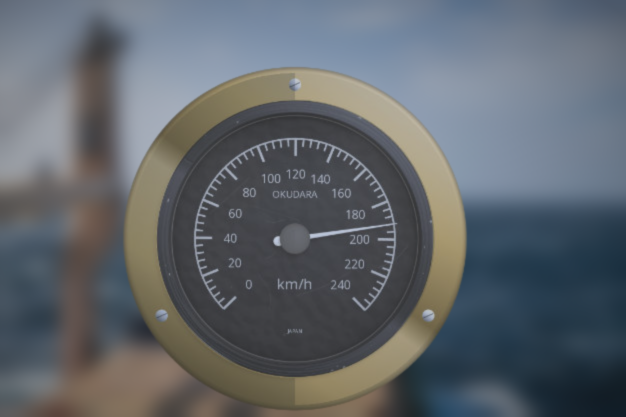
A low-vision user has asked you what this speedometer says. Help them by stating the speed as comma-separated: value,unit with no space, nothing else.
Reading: 192,km/h
